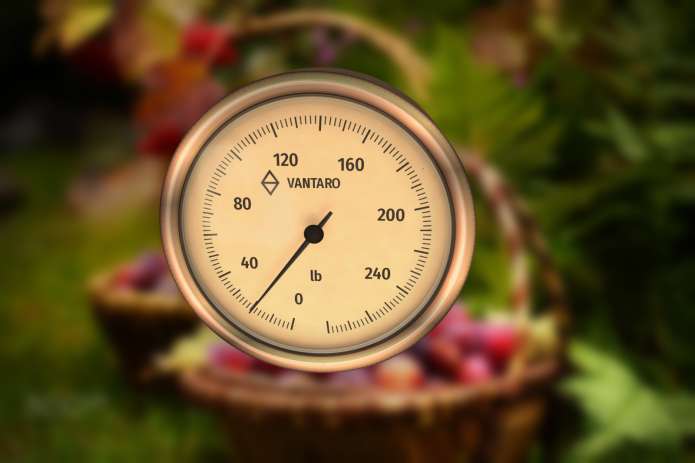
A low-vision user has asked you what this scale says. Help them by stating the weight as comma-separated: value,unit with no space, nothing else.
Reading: 20,lb
